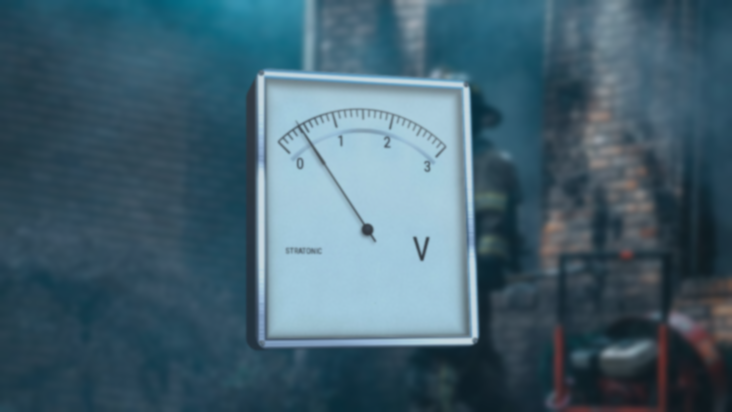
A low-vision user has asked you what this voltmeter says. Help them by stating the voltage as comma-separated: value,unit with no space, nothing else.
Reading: 0.4,V
